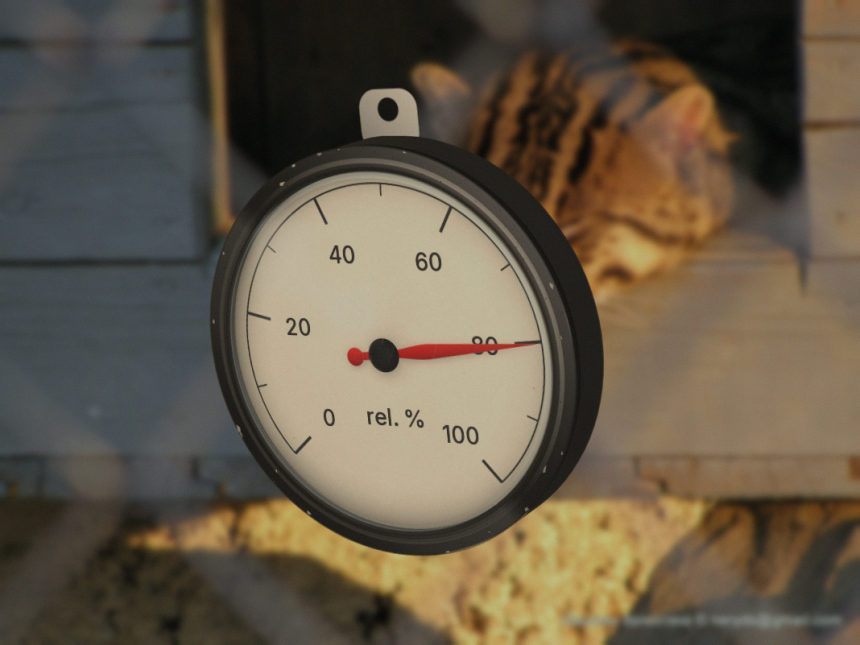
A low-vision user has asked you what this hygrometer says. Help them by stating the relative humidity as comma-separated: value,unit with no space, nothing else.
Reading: 80,%
